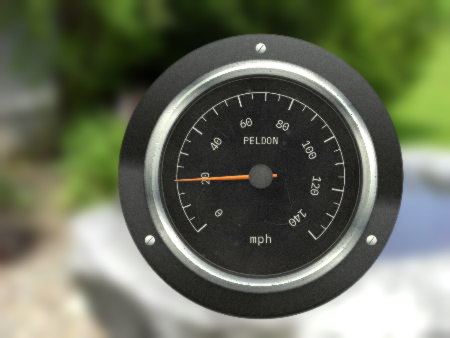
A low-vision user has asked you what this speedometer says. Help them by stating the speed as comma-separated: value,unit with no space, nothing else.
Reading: 20,mph
